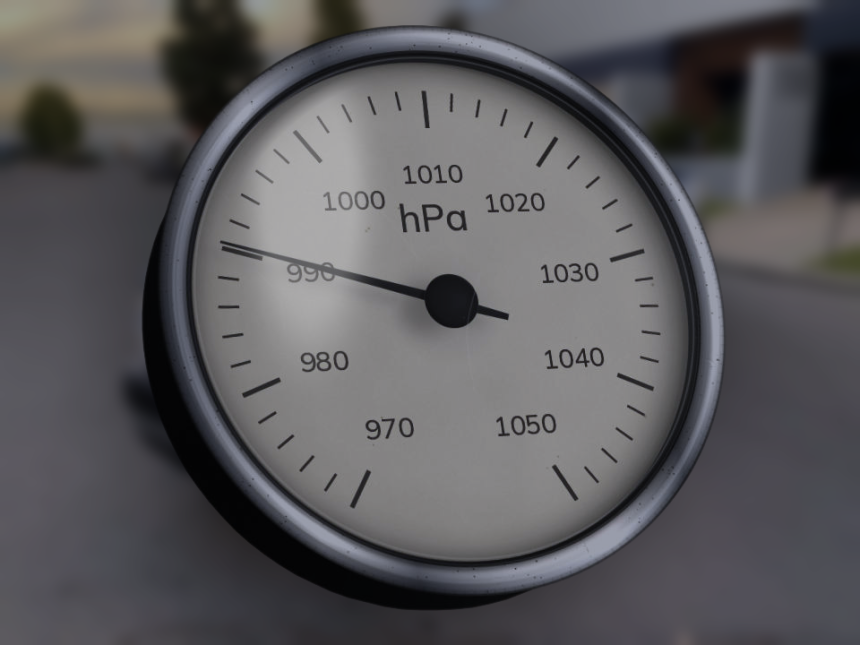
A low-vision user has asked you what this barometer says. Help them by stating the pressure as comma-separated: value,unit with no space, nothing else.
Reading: 990,hPa
